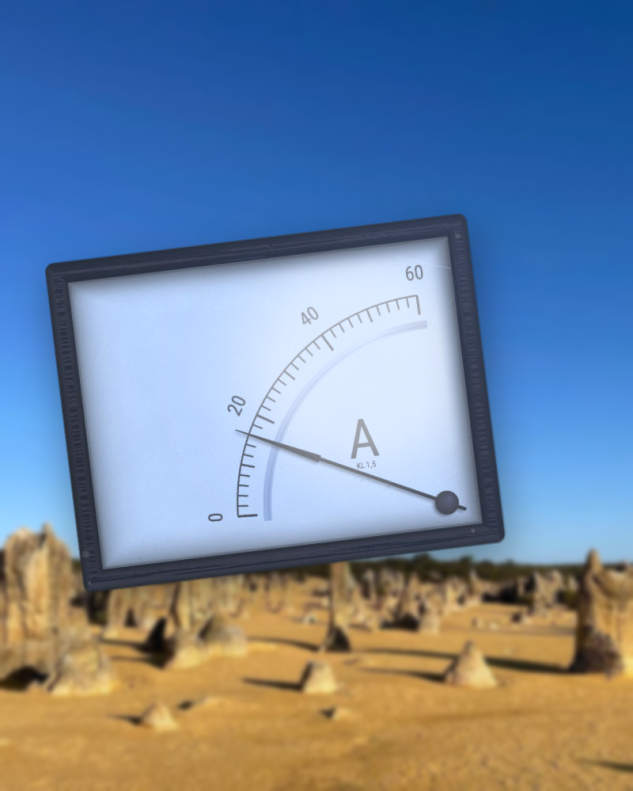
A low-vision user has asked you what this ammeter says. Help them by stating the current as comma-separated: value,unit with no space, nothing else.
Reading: 16,A
